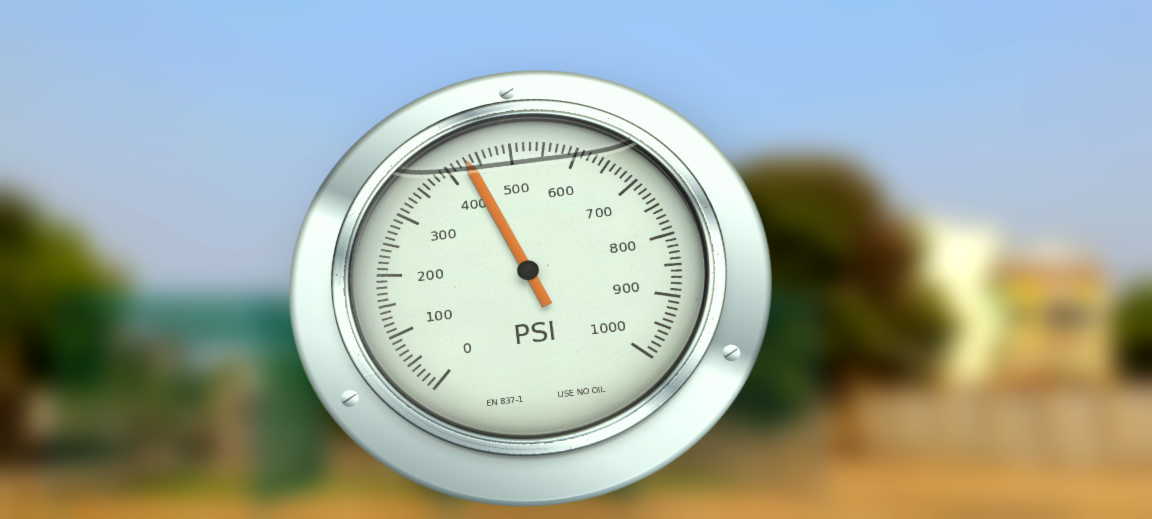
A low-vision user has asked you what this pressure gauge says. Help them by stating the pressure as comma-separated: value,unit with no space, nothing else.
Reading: 430,psi
